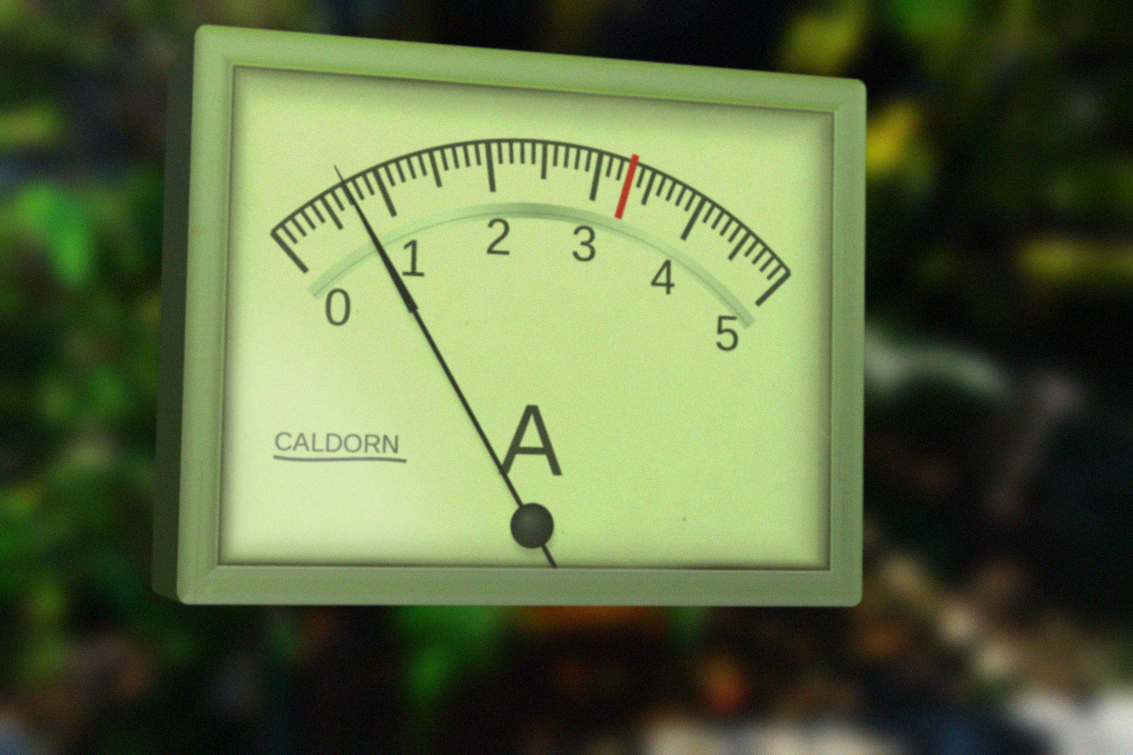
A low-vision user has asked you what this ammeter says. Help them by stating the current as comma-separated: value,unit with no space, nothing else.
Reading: 0.7,A
